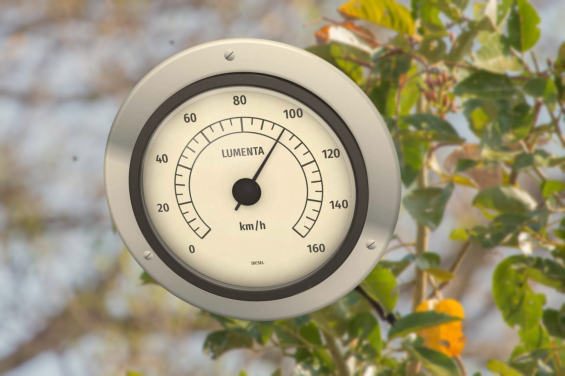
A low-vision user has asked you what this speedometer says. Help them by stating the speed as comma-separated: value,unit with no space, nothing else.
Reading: 100,km/h
